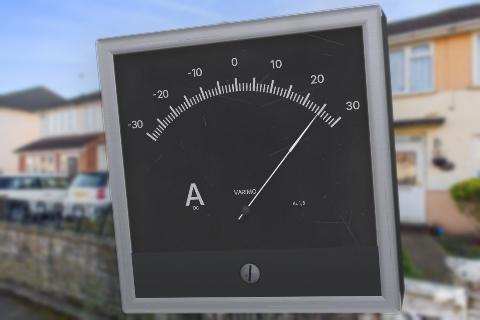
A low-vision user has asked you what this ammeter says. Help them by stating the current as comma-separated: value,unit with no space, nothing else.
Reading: 25,A
